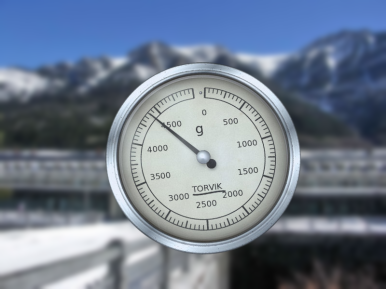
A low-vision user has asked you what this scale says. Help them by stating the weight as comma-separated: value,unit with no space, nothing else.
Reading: 4400,g
